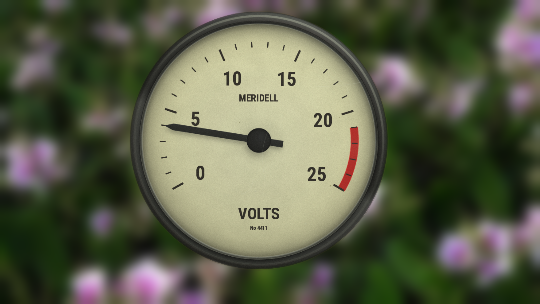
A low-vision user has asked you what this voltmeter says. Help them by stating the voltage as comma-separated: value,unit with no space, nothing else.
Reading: 4,V
